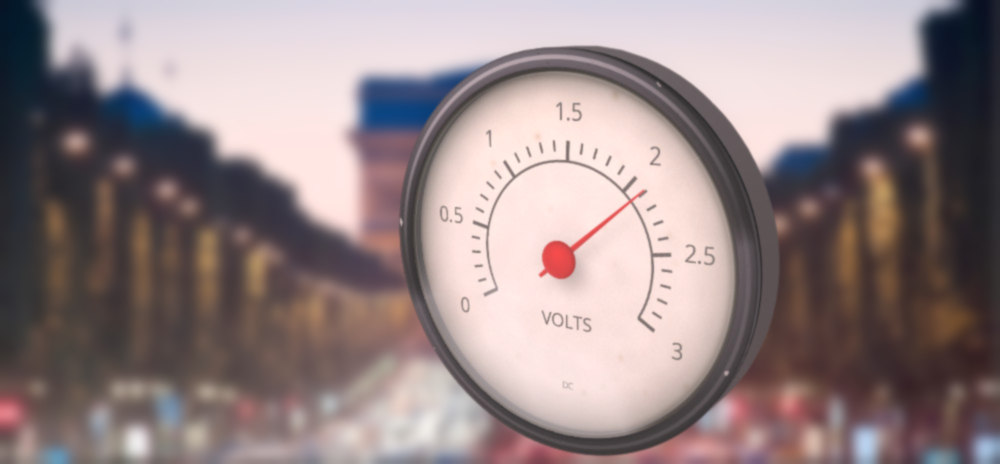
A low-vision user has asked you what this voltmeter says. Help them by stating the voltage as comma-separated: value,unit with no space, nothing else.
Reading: 2.1,V
